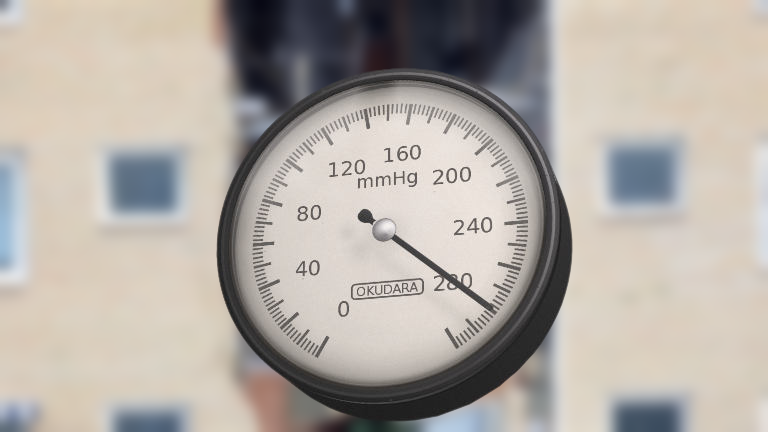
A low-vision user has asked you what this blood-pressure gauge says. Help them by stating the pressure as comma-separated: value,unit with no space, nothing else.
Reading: 280,mmHg
